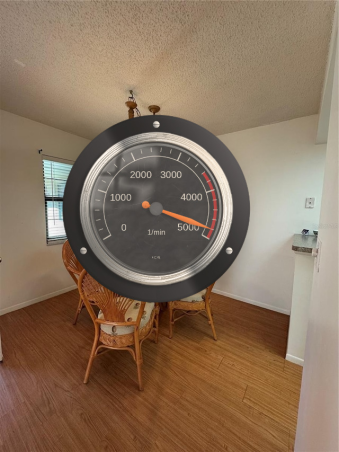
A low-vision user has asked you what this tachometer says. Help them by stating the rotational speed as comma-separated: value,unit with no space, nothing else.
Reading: 4800,rpm
